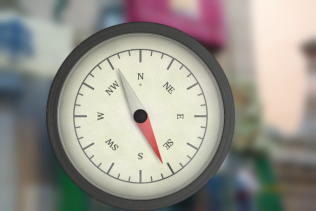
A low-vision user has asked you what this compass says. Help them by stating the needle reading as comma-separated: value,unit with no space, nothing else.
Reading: 155,°
